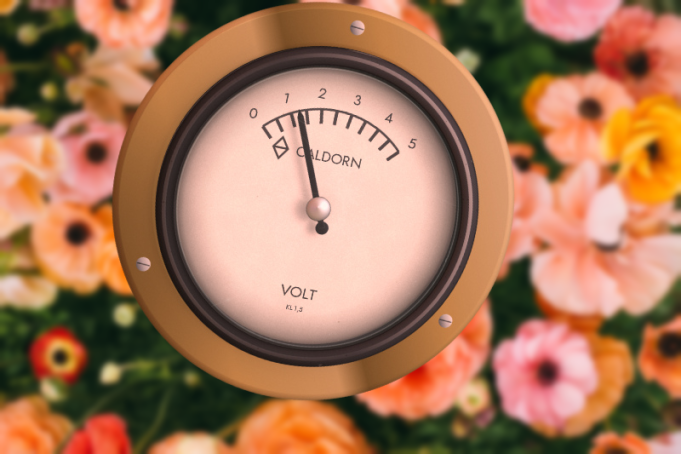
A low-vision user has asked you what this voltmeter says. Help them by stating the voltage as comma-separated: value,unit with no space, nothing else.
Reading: 1.25,V
